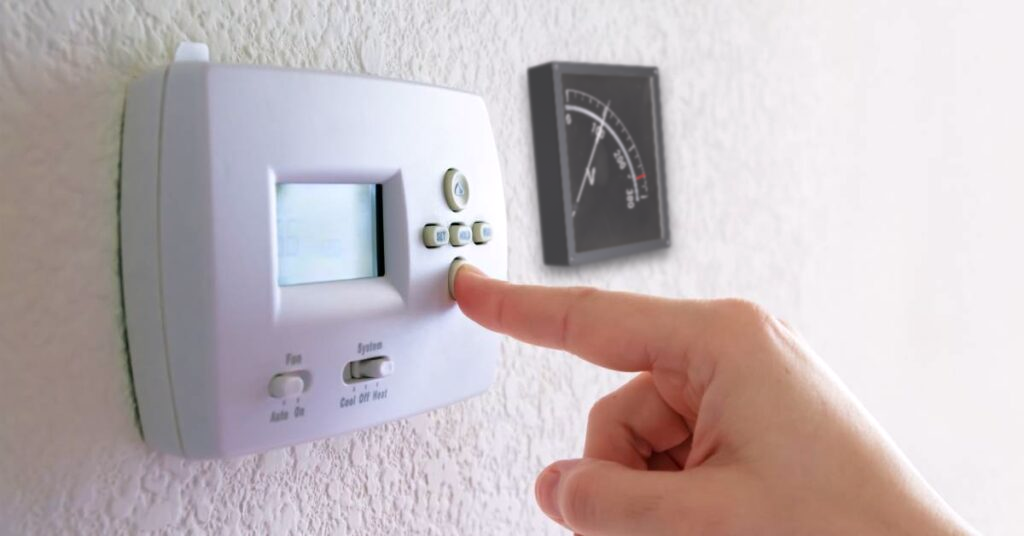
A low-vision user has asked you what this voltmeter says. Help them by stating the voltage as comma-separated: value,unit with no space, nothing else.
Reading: 100,V
